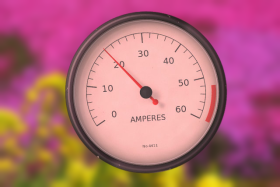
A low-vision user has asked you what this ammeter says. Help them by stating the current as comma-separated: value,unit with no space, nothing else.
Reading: 20,A
